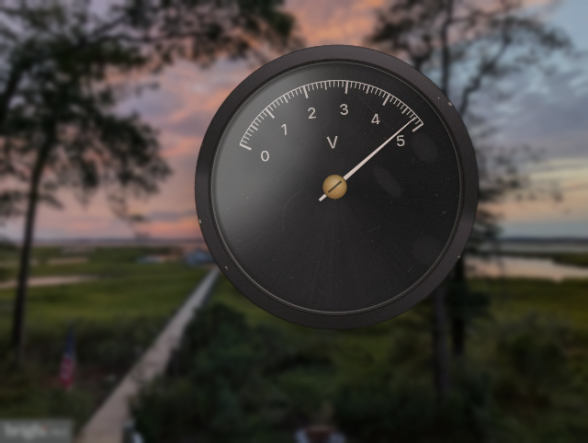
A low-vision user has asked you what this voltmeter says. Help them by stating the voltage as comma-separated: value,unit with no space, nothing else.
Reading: 4.8,V
